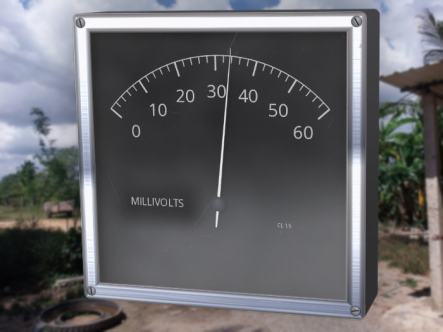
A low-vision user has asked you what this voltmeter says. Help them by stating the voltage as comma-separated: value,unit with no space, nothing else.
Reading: 34,mV
